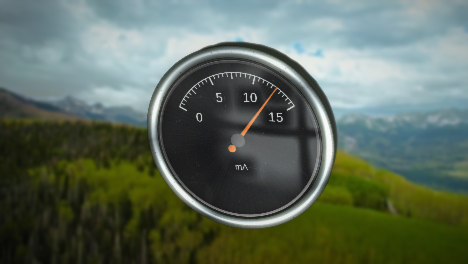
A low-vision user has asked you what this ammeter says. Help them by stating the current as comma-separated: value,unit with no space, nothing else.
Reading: 12.5,mA
